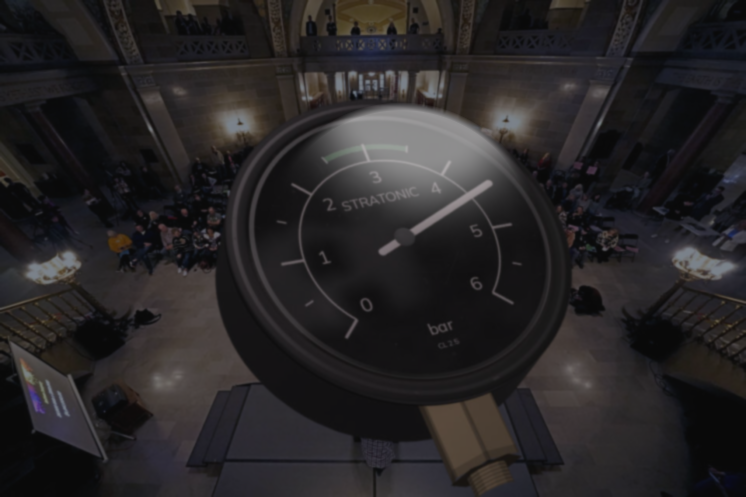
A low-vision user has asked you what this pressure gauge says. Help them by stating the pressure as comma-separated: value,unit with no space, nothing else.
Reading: 4.5,bar
